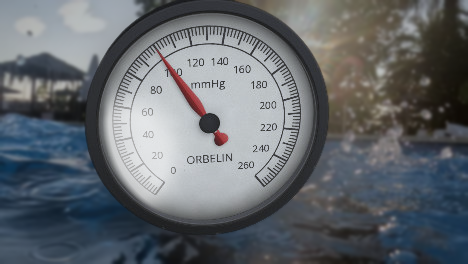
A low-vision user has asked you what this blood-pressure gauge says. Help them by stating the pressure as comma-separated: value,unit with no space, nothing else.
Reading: 100,mmHg
